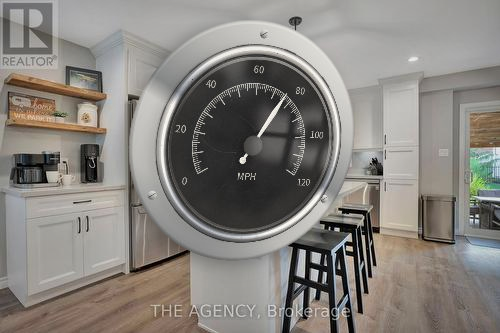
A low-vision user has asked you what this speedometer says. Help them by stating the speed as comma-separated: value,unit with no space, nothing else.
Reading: 75,mph
